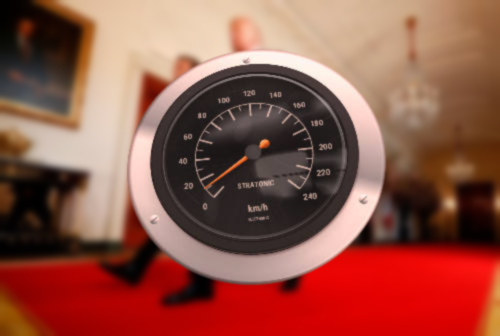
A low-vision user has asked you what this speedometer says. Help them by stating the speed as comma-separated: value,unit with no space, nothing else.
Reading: 10,km/h
